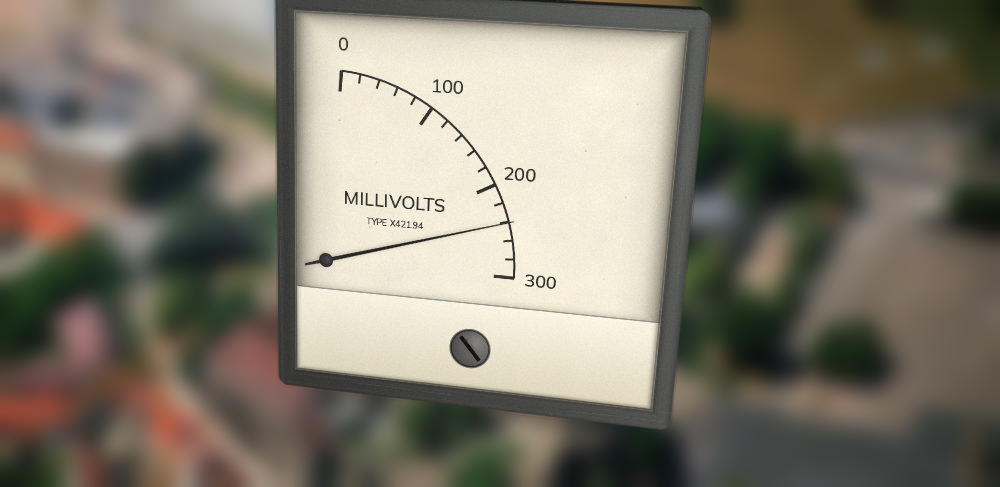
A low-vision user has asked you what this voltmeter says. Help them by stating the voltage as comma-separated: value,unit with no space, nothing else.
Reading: 240,mV
